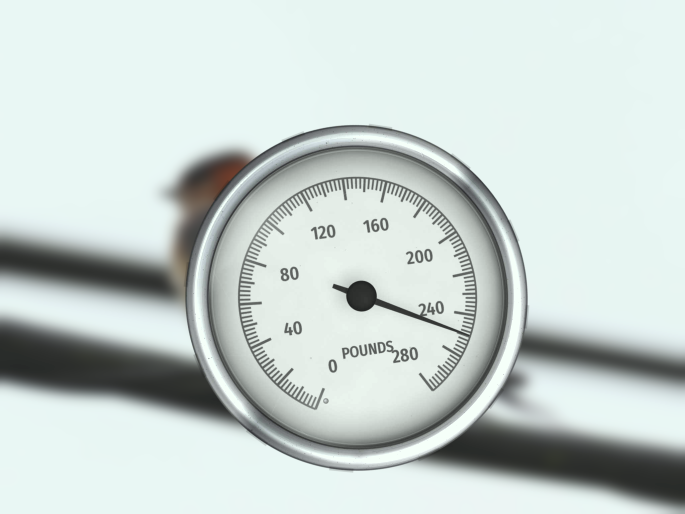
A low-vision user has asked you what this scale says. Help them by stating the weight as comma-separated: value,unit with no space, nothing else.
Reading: 250,lb
